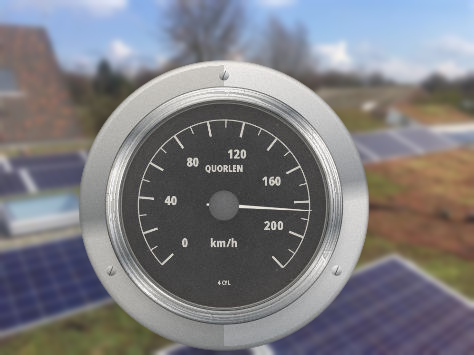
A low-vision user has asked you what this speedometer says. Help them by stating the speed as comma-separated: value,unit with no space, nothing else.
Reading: 185,km/h
